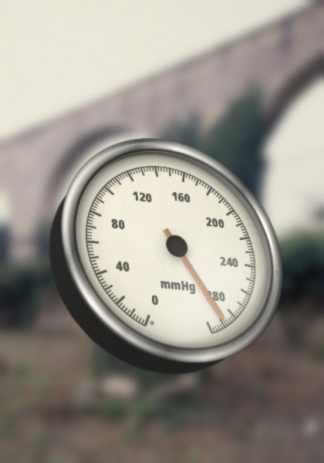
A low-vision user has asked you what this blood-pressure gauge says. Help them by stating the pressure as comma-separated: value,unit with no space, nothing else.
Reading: 290,mmHg
